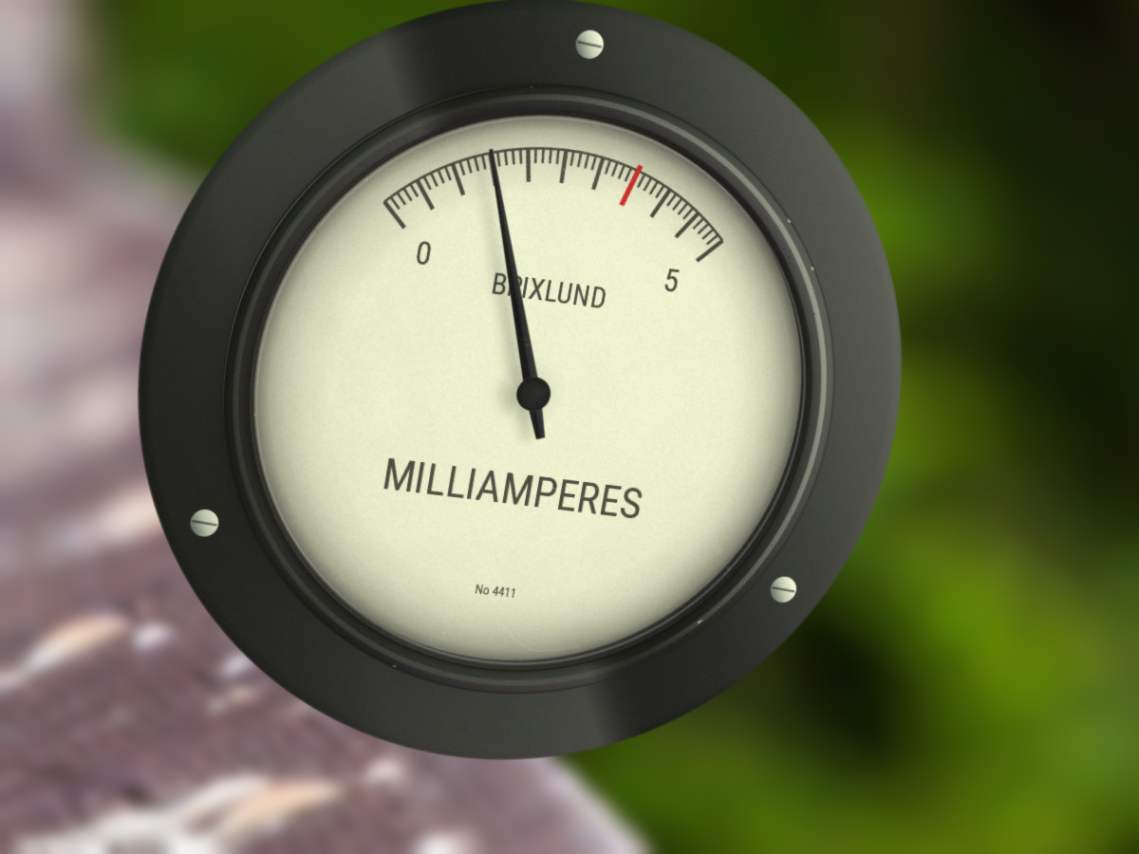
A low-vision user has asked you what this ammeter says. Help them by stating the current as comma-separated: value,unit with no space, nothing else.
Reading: 1.5,mA
